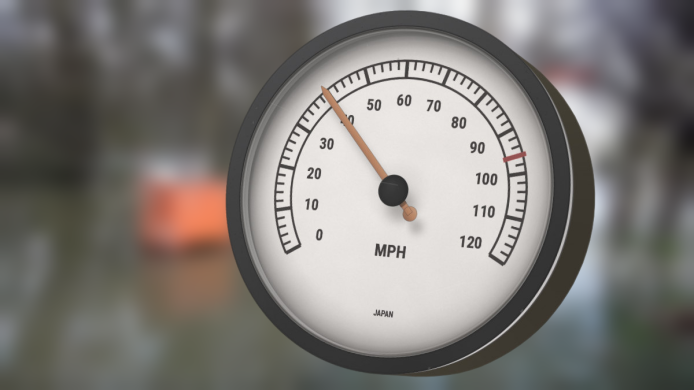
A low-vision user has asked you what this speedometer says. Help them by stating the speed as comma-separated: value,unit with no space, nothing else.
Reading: 40,mph
